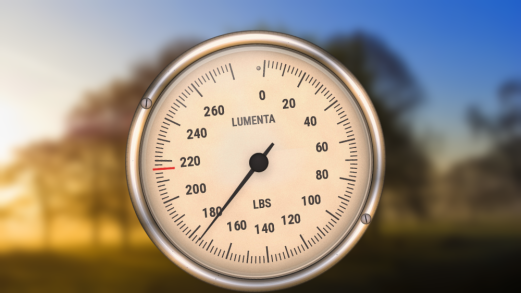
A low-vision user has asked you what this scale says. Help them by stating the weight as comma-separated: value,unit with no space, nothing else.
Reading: 176,lb
